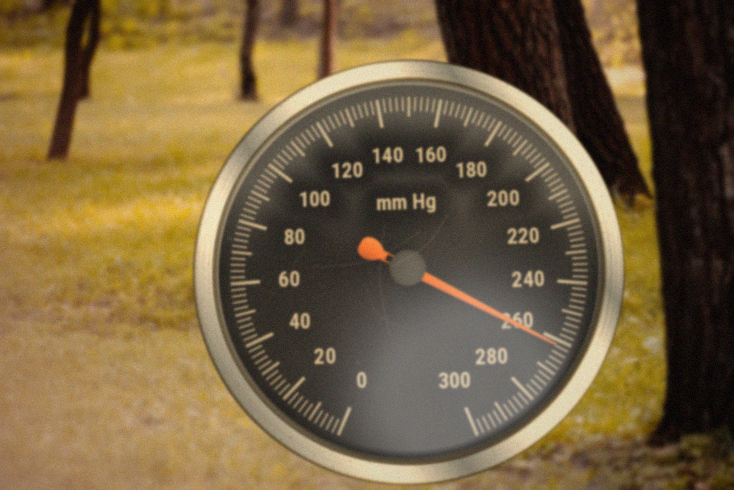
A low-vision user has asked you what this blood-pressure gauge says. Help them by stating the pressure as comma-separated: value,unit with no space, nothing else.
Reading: 262,mmHg
